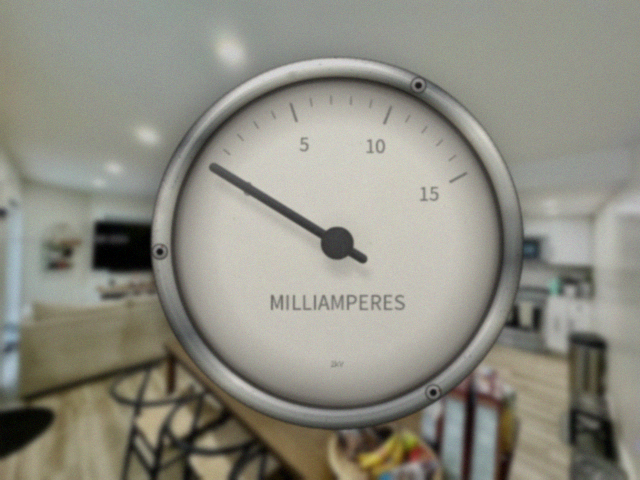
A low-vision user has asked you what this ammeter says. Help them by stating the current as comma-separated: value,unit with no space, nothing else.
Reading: 0,mA
